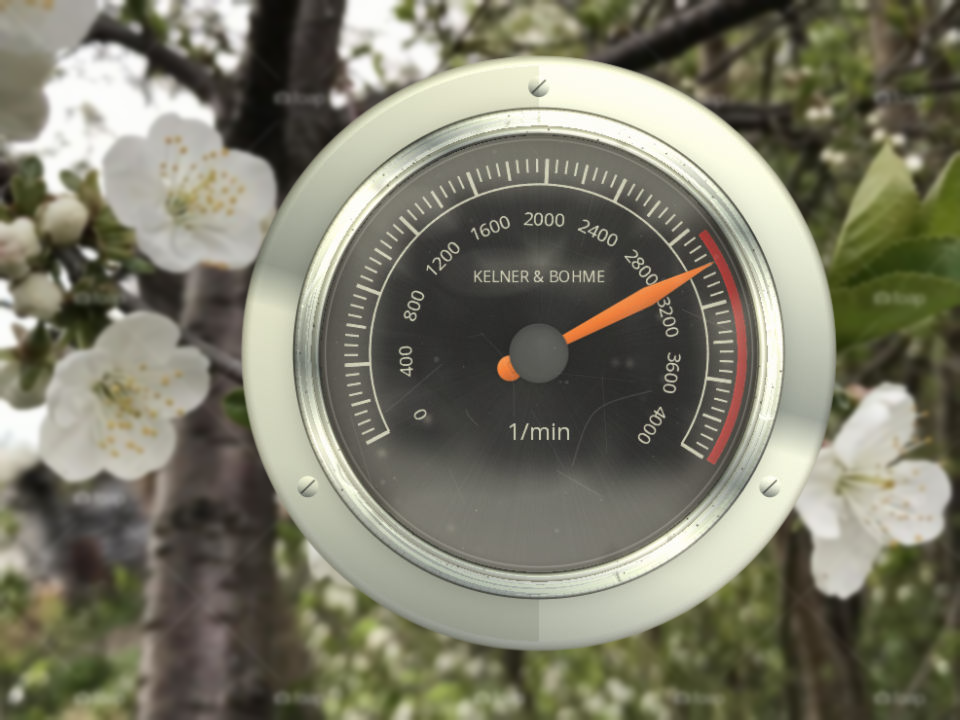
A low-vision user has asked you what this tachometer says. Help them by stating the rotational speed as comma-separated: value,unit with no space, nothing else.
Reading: 3000,rpm
